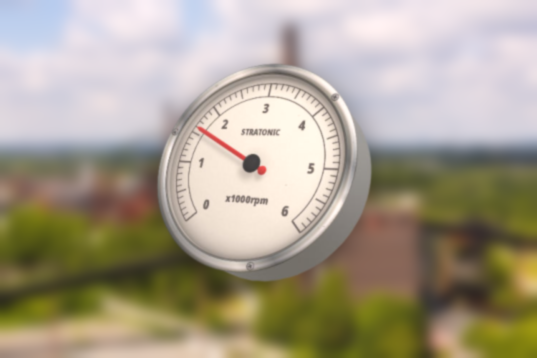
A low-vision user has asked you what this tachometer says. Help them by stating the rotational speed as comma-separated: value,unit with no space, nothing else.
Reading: 1600,rpm
